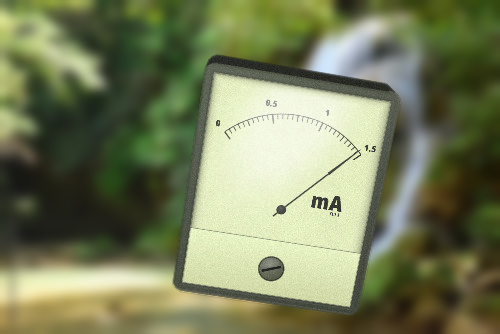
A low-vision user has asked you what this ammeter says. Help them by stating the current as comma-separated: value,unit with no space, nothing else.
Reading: 1.45,mA
